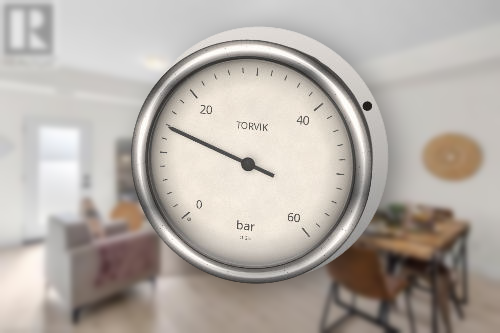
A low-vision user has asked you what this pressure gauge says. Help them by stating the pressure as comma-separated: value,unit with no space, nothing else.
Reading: 14,bar
